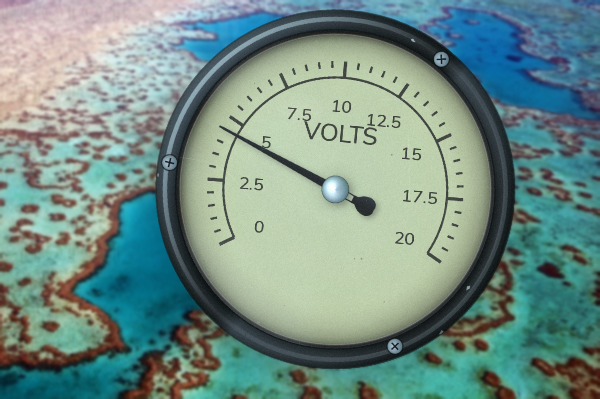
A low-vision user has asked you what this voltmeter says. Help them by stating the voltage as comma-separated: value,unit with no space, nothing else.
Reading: 4.5,V
